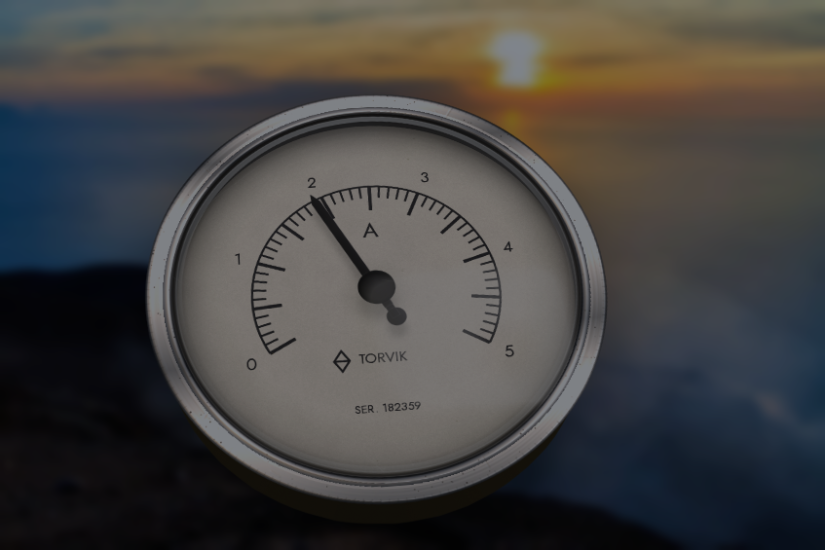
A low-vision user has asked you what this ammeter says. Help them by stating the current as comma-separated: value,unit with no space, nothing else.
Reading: 1.9,A
